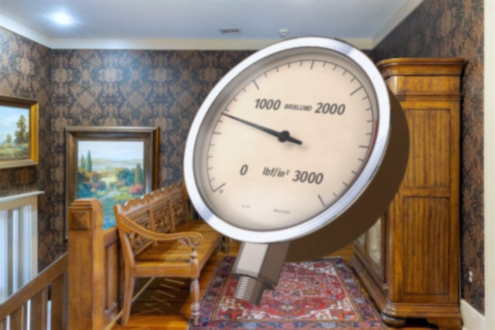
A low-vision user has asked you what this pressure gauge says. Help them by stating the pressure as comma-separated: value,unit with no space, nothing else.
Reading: 650,psi
